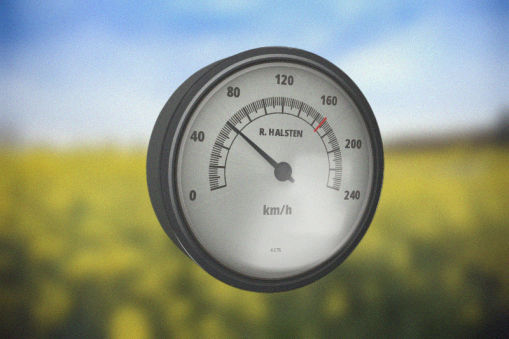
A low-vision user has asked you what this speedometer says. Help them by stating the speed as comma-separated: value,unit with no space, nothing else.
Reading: 60,km/h
